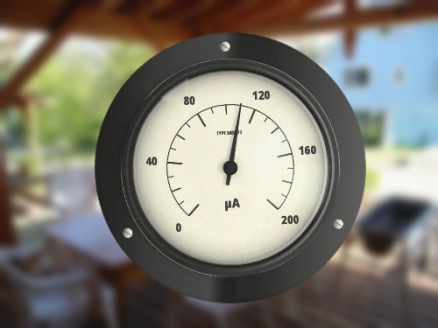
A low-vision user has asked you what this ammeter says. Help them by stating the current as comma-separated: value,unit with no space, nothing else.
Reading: 110,µA
